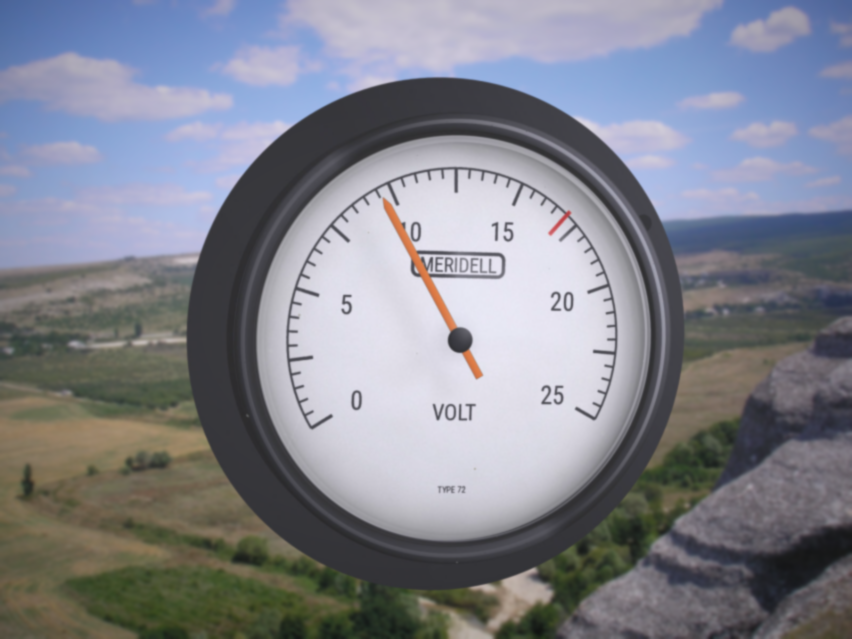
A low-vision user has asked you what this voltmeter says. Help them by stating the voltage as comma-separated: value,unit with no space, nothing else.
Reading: 9.5,V
